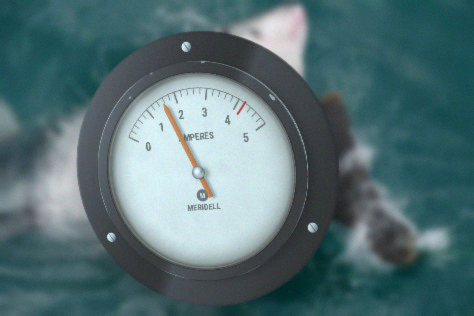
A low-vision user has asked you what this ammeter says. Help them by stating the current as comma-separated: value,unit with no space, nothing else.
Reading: 1.6,A
